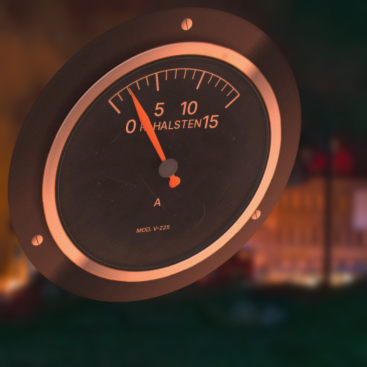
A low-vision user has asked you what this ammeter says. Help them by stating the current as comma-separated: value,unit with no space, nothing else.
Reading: 2,A
